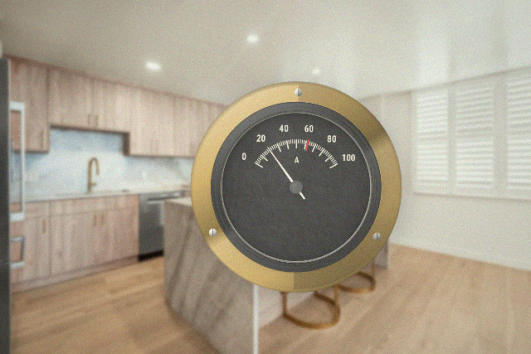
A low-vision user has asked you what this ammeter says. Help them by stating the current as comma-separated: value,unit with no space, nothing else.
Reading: 20,A
